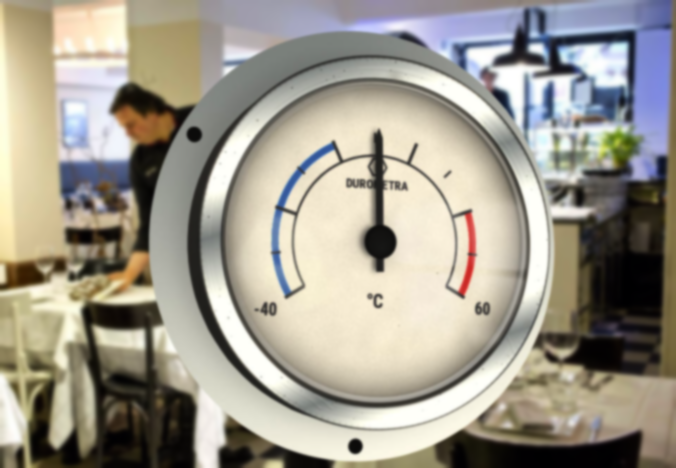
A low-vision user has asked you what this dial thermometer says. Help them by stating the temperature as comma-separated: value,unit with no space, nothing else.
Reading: 10,°C
